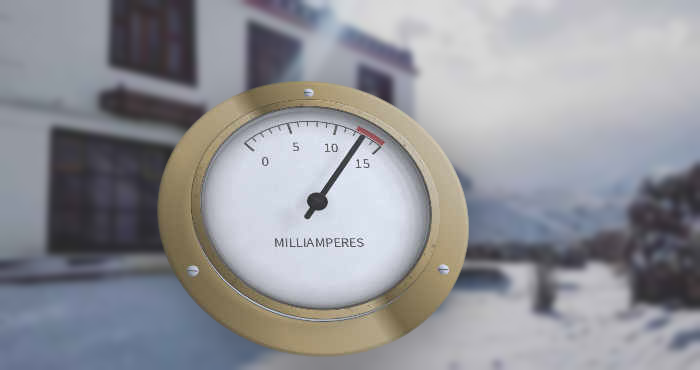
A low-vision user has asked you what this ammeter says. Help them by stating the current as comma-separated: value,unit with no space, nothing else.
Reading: 13,mA
